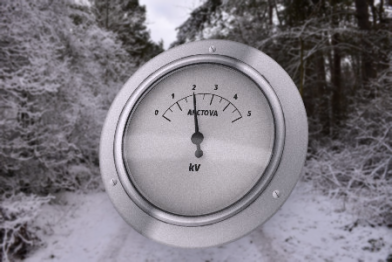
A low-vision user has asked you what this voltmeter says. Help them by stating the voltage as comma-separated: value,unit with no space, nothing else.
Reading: 2,kV
